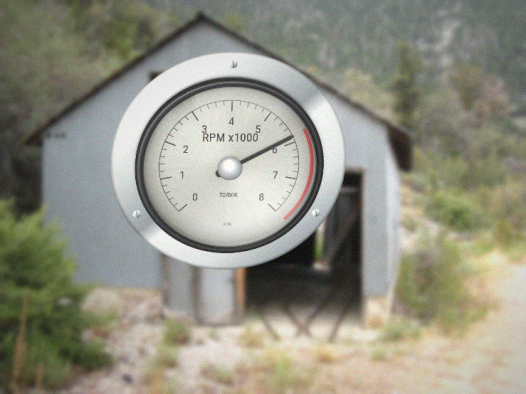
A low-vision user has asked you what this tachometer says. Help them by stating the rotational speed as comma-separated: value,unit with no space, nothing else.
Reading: 5800,rpm
